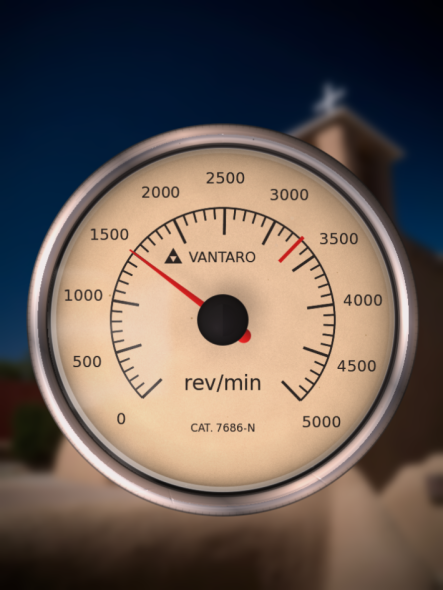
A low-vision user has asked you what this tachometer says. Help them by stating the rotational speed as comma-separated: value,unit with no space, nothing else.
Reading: 1500,rpm
